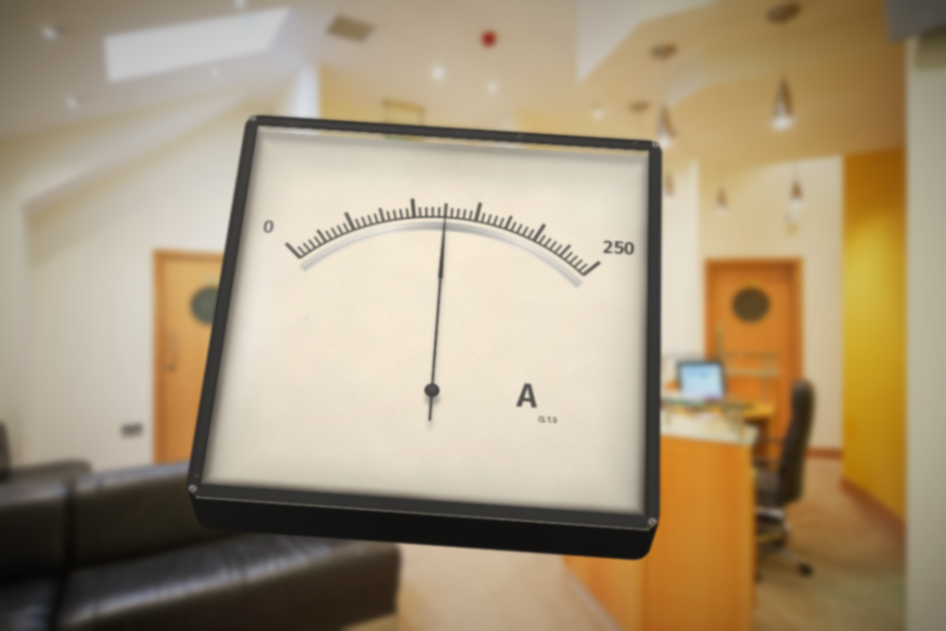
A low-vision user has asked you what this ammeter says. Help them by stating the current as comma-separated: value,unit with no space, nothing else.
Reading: 125,A
